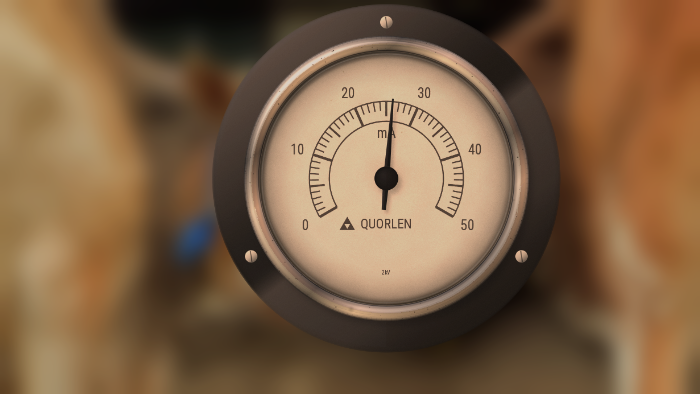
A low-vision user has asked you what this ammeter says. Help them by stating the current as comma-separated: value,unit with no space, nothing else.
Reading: 26,mA
